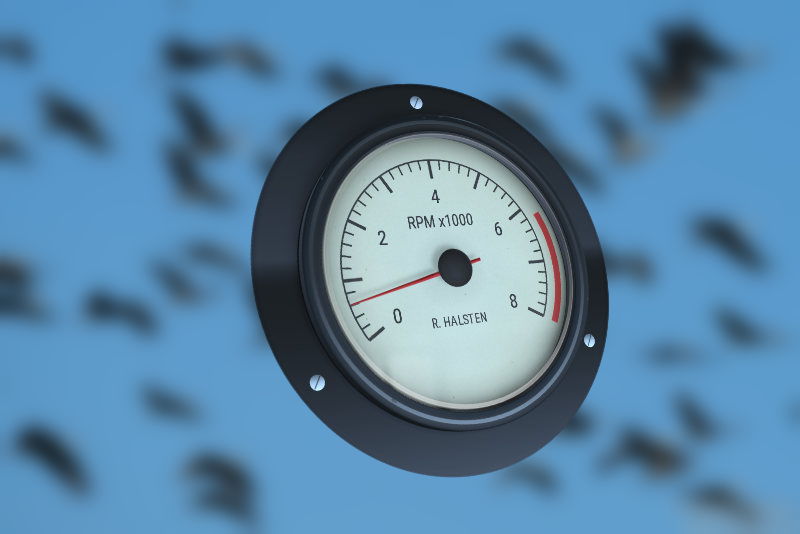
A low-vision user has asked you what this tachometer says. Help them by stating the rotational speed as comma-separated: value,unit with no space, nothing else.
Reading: 600,rpm
